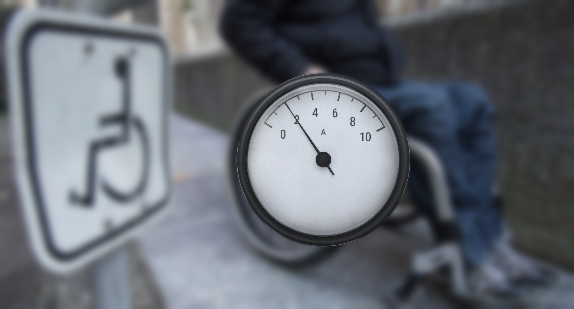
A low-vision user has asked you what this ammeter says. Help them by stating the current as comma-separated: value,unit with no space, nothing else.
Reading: 2,A
